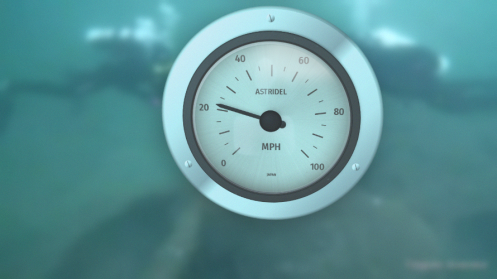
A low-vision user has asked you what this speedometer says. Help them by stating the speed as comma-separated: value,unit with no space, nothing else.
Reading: 22.5,mph
